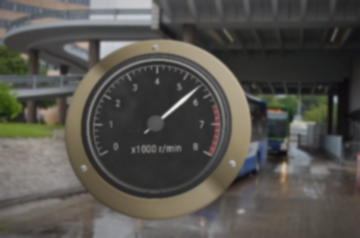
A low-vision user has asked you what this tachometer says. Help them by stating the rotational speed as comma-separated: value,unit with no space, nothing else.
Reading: 5600,rpm
